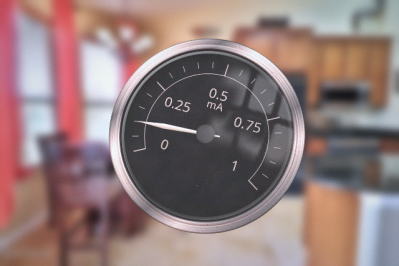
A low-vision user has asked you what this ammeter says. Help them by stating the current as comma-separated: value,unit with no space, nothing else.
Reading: 0.1,mA
